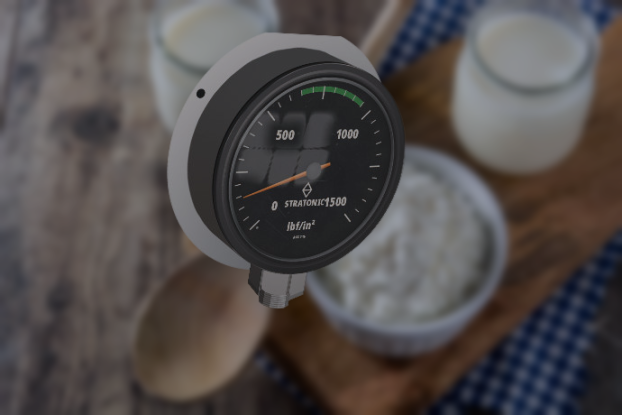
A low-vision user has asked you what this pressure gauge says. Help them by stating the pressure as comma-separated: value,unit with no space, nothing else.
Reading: 150,psi
